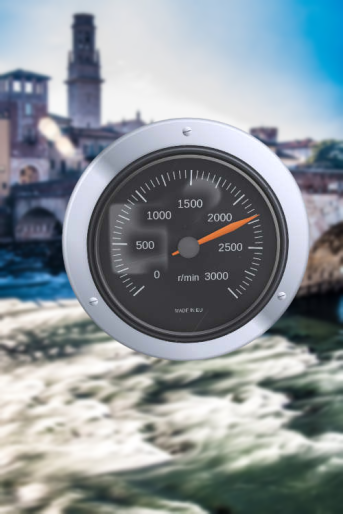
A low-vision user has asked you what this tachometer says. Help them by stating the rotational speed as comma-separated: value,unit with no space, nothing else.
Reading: 2200,rpm
